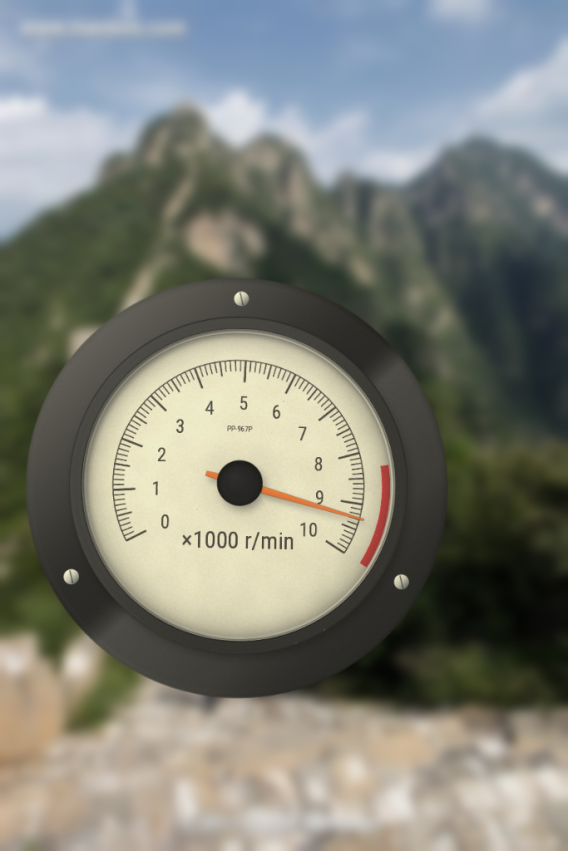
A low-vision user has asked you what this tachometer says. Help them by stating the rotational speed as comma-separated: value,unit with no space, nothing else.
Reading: 9300,rpm
